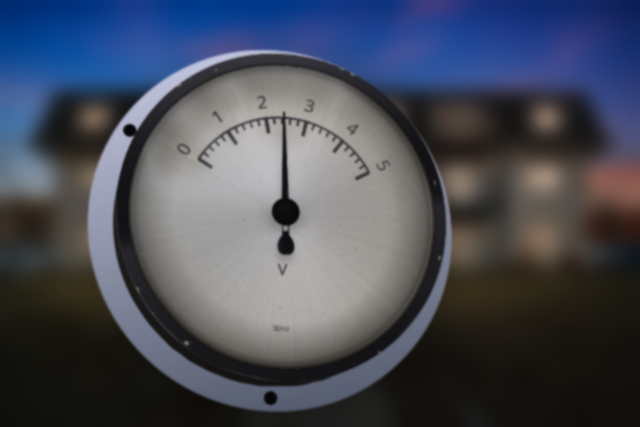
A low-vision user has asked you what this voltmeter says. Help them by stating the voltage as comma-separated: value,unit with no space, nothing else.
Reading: 2.4,V
